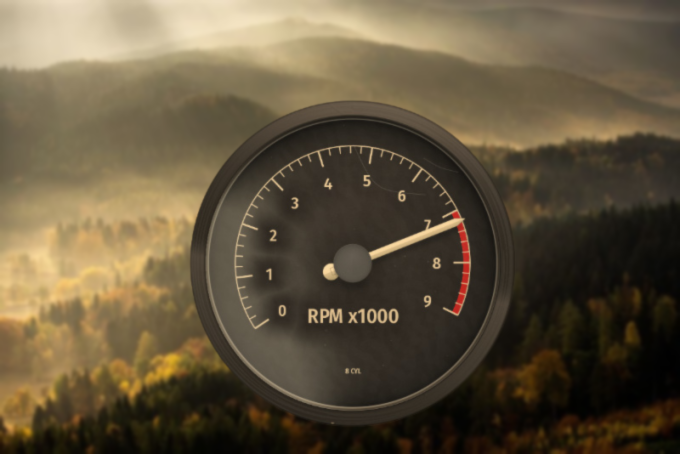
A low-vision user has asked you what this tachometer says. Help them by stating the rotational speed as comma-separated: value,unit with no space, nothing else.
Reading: 7200,rpm
